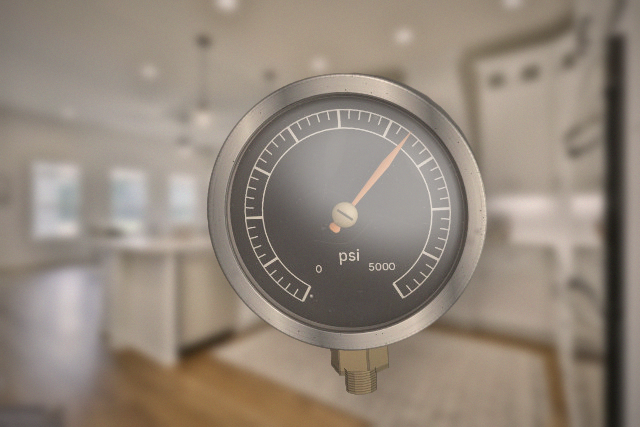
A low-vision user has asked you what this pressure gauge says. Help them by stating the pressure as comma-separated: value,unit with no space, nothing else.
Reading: 3200,psi
